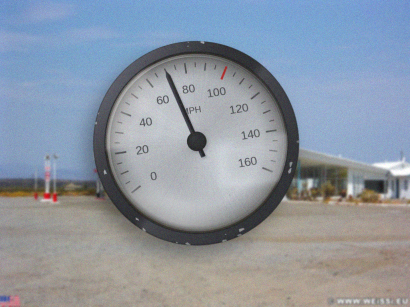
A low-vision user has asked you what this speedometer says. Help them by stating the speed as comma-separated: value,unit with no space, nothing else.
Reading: 70,mph
